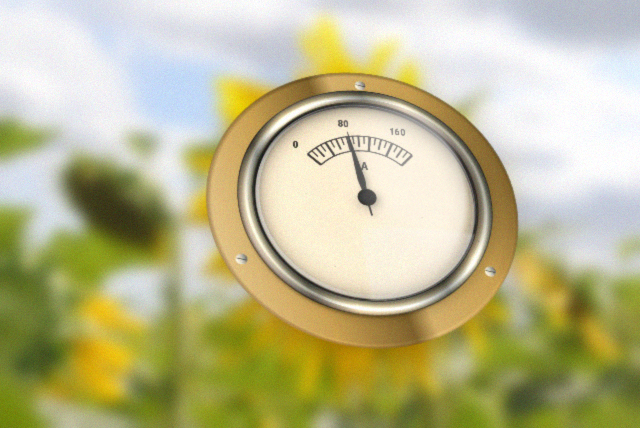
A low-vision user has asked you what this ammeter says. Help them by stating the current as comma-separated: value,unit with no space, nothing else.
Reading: 80,A
